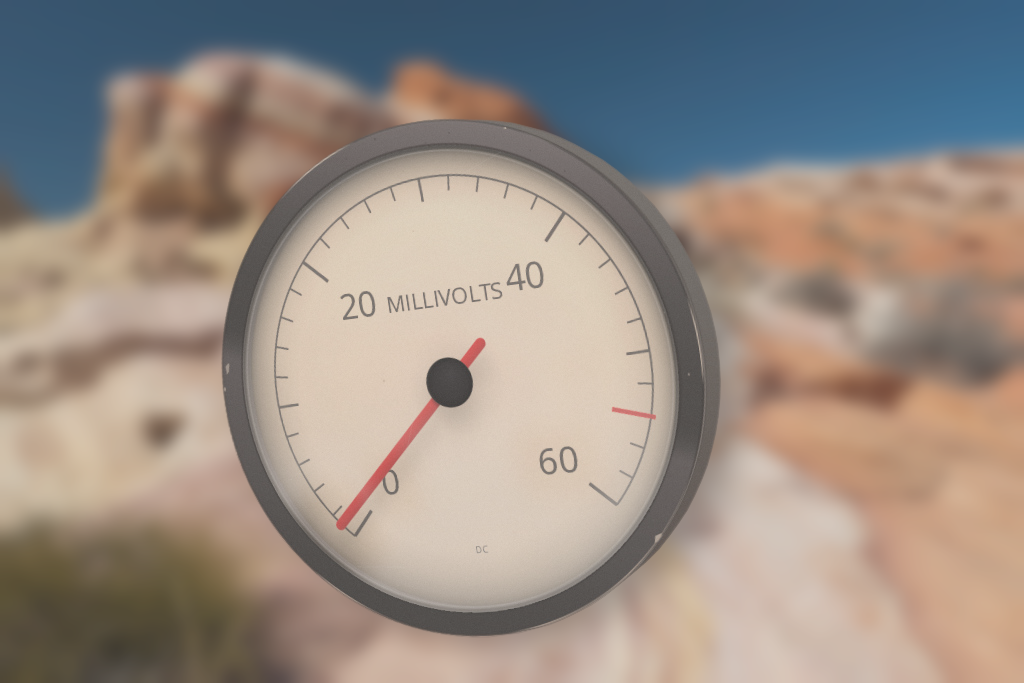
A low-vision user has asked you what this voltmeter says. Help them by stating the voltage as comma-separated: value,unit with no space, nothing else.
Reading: 1,mV
